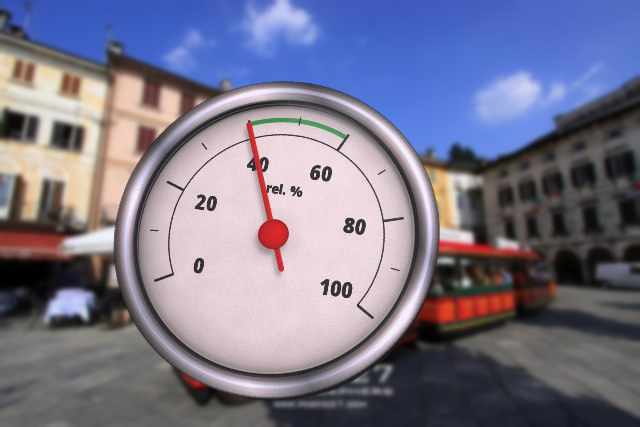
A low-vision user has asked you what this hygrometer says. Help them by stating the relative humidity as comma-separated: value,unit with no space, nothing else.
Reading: 40,%
